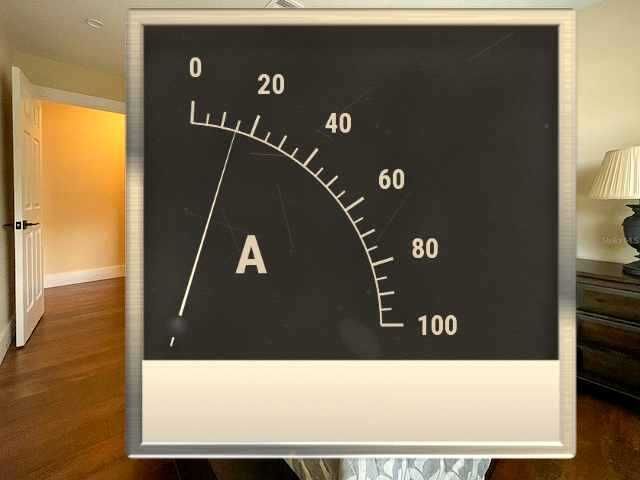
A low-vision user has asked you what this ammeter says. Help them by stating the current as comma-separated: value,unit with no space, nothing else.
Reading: 15,A
